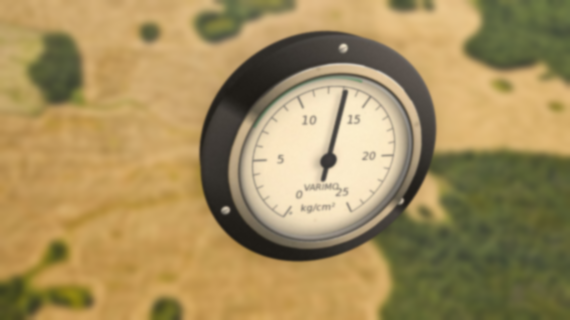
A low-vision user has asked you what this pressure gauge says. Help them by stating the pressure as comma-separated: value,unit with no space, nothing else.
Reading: 13,kg/cm²
